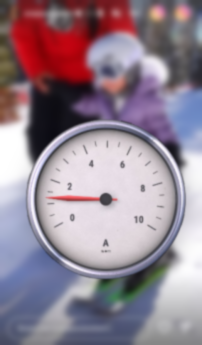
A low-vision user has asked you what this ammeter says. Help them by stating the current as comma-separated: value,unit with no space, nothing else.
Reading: 1.25,A
